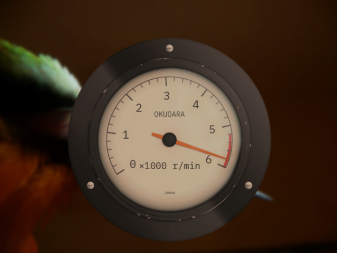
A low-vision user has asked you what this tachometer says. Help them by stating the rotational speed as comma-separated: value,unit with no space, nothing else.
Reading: 5800,rpm
